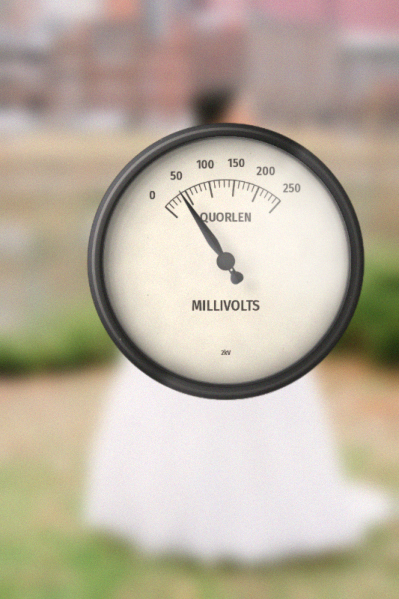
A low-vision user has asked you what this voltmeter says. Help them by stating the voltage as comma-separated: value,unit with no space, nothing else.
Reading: 40,mV
